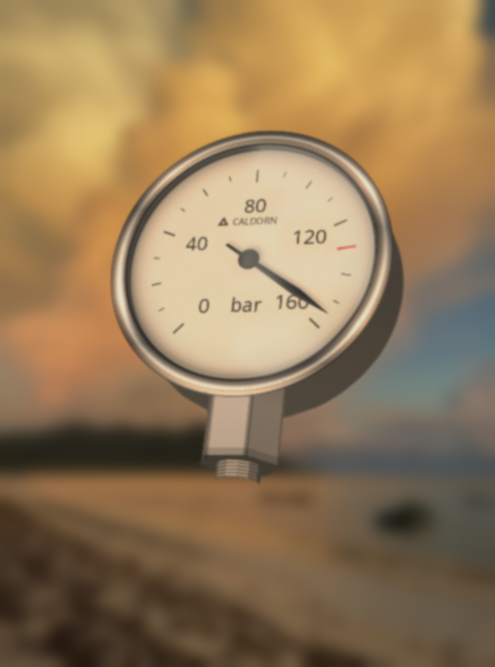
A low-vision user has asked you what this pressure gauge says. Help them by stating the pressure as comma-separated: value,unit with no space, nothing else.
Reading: 155,bar
